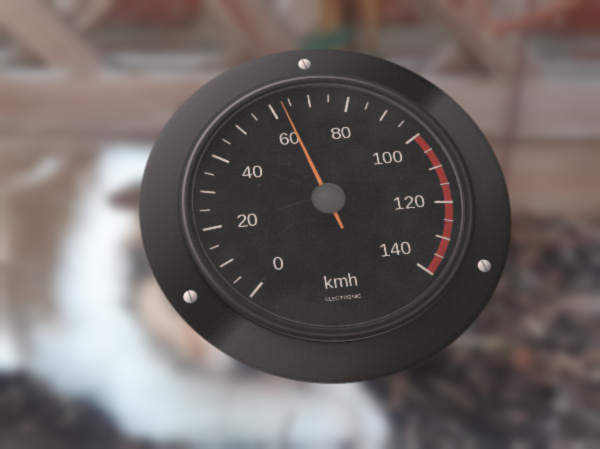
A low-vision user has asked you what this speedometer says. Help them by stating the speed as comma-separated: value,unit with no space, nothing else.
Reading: 62.5,km/h
